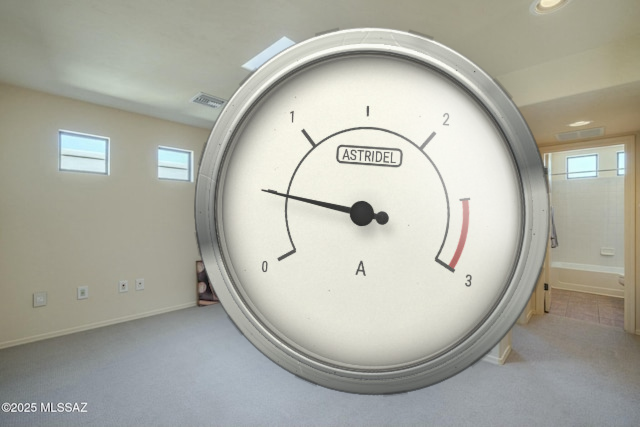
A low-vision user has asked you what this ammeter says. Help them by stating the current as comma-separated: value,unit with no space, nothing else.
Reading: 0.5,A
